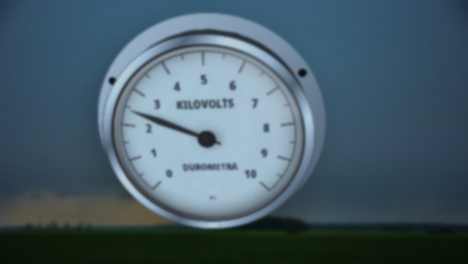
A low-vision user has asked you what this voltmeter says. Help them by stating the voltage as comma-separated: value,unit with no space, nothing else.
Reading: 2.5,kV
